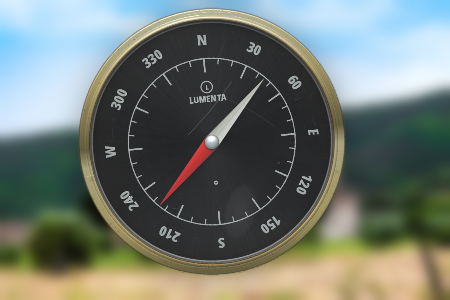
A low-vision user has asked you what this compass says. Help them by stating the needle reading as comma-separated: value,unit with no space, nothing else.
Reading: 225,°
